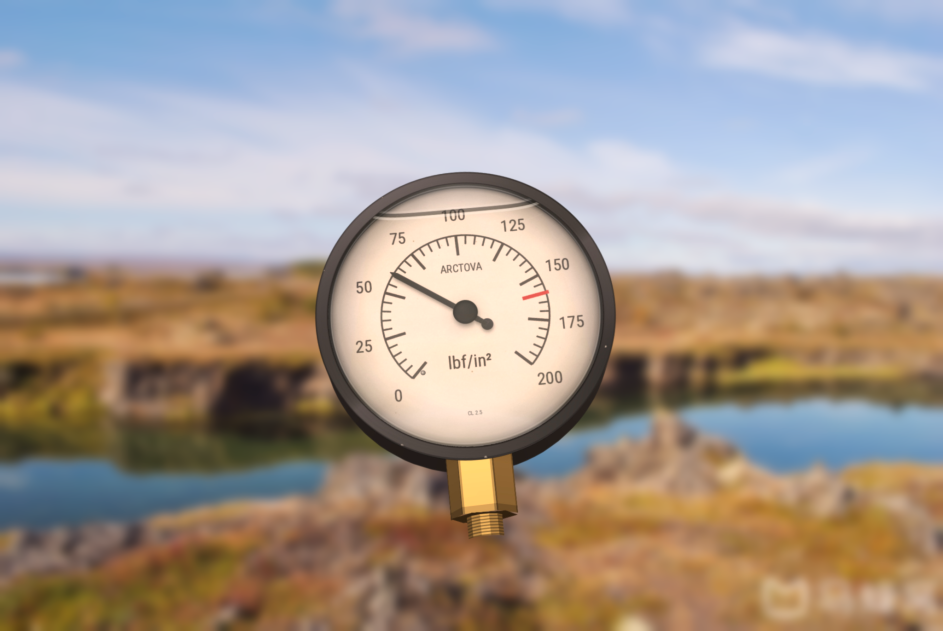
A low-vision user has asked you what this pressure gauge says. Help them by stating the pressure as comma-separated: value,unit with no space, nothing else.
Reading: 60,psi
